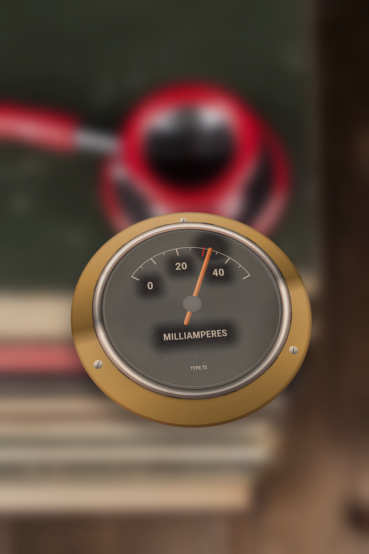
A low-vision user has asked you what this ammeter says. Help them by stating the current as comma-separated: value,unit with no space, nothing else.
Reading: 32.5,mA
